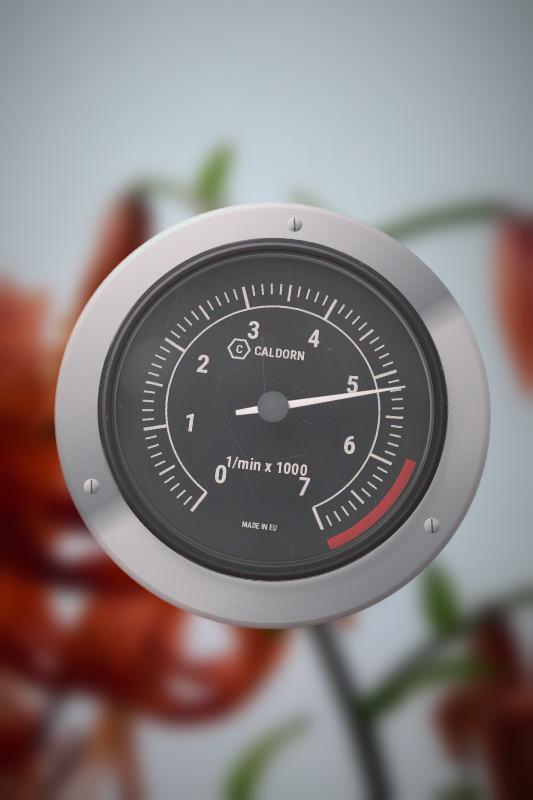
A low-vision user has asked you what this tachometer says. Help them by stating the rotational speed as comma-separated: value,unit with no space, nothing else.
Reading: 5200,rpm
